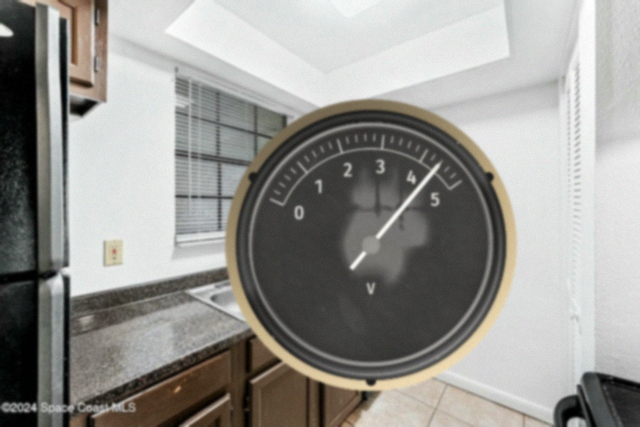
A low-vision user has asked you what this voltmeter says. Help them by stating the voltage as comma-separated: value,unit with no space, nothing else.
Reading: 4.4,V
